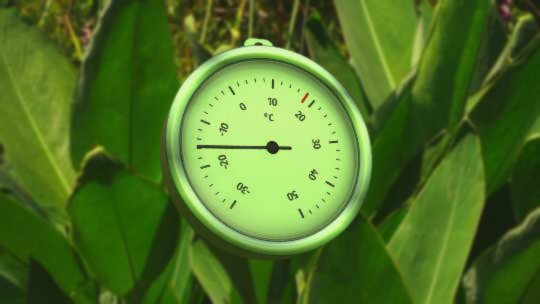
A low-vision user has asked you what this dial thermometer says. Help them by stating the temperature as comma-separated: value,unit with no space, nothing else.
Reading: -16,°C
